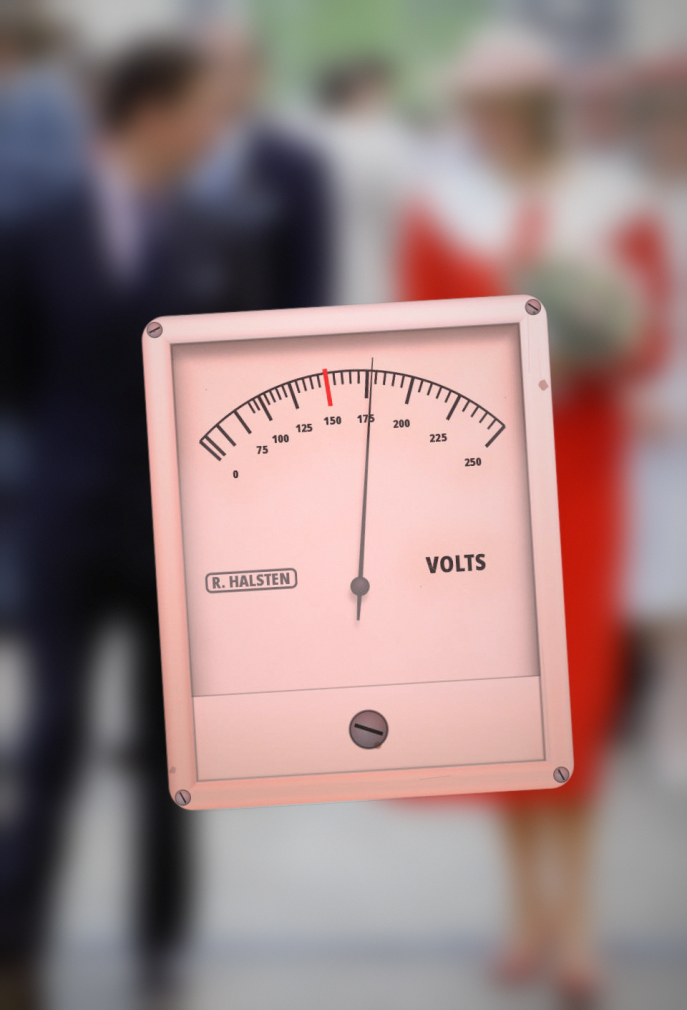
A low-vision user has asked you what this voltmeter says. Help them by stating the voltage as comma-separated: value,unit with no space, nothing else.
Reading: 177.5,V
